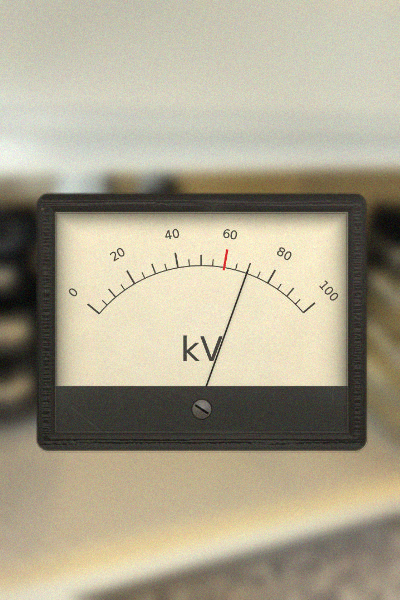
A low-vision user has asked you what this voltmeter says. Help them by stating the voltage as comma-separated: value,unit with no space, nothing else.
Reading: 70,kV
